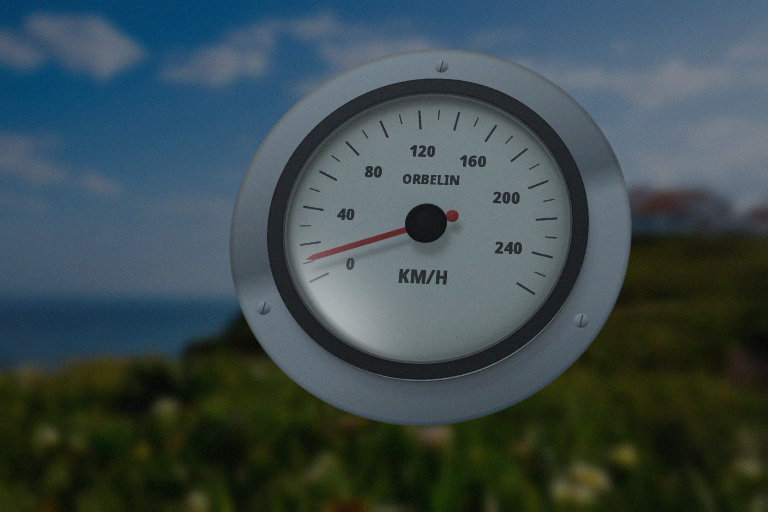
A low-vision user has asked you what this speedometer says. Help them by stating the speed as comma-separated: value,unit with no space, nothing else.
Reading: 10,km/h
